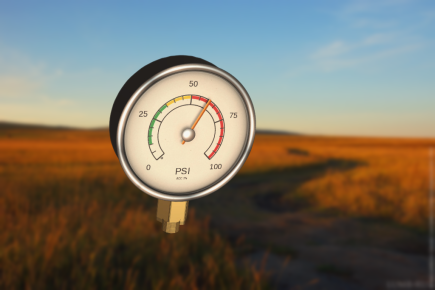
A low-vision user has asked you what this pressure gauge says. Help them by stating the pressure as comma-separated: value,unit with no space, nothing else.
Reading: 60,psi
